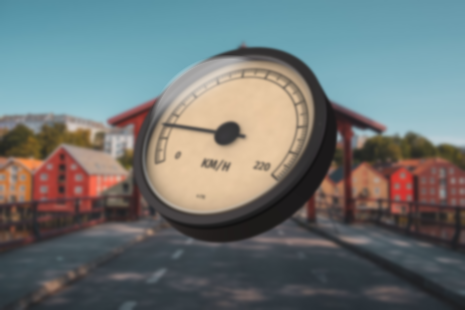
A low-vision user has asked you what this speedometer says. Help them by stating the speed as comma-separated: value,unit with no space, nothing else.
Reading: 30,km/h
